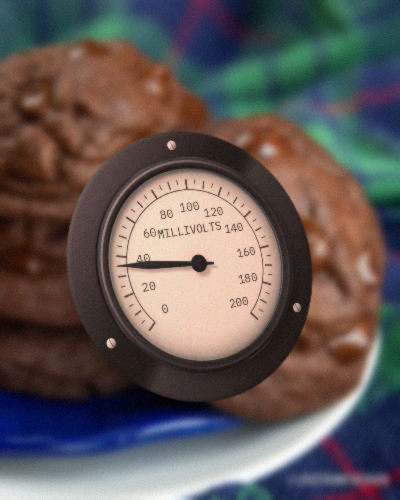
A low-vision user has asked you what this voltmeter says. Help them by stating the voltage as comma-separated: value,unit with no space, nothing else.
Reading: 35,mV
